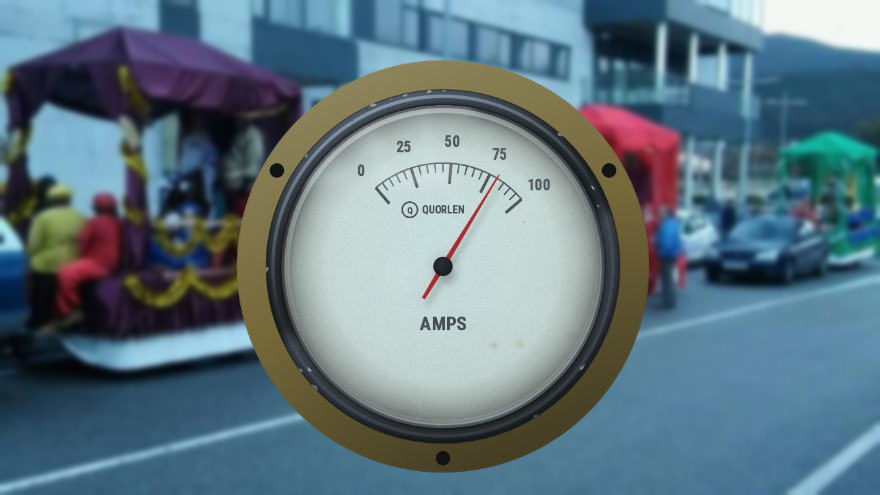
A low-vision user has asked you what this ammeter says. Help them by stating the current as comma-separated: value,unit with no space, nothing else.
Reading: 80,A
